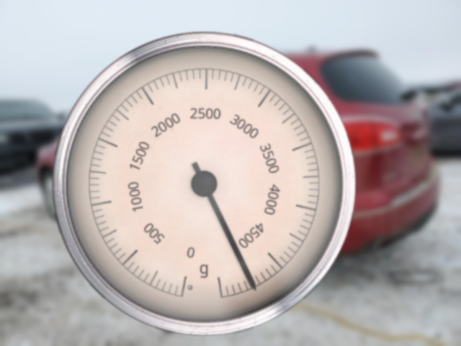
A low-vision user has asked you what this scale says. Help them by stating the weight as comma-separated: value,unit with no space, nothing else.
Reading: 4750,g
